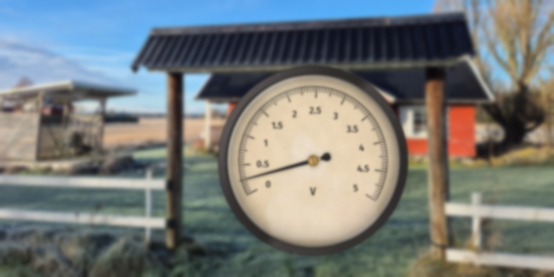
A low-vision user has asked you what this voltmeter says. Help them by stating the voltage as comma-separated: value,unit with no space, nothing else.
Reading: 0.25,V
